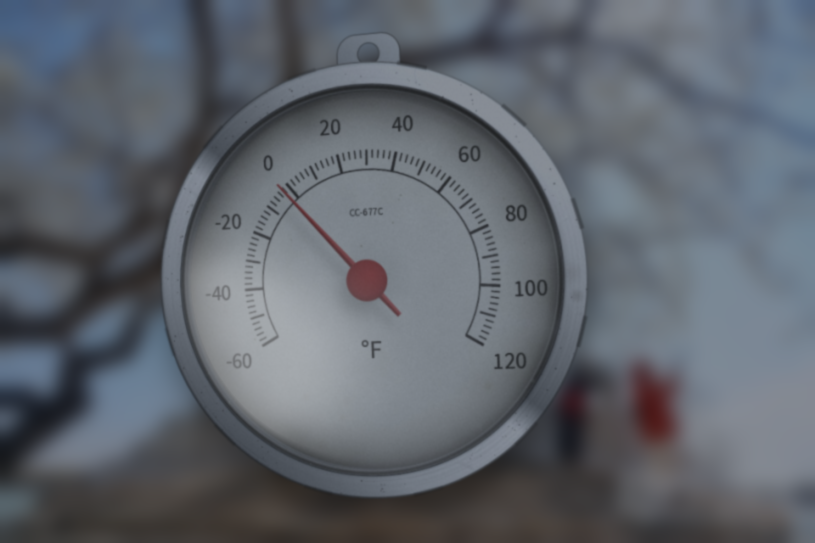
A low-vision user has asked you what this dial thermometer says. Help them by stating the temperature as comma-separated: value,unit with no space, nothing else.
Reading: -2,°F
